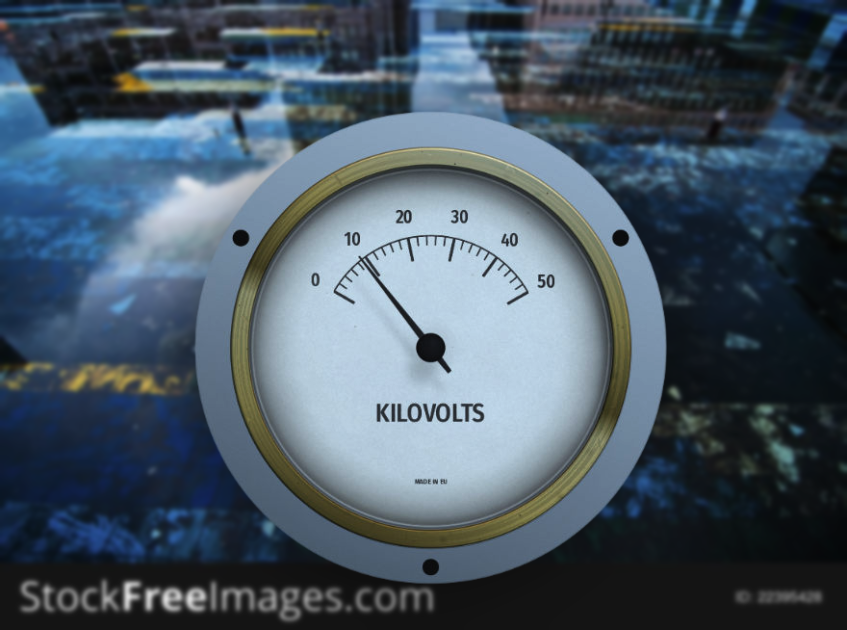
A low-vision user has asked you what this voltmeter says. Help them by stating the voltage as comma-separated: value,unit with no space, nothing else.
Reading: 9,kV
